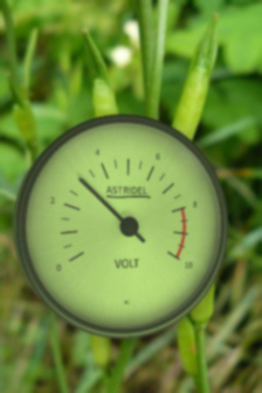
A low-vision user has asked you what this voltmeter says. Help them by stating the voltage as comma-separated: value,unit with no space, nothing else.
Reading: 3,V
